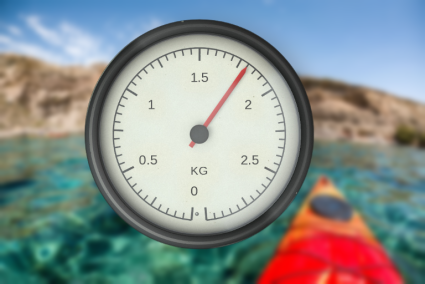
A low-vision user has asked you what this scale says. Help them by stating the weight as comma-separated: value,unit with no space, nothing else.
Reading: 1.8,kg
